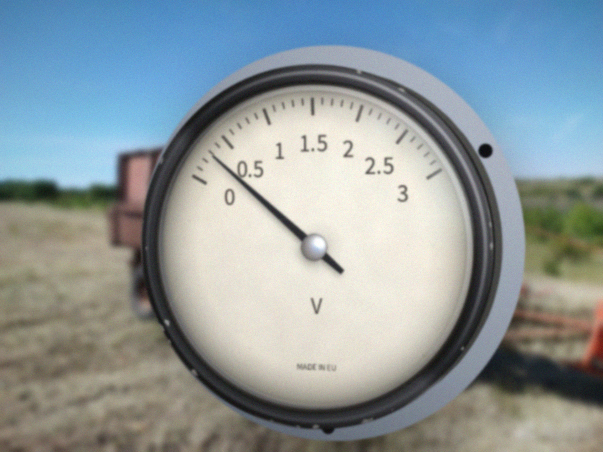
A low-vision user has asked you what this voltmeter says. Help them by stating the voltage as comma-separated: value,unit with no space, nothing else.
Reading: 0.3,V
